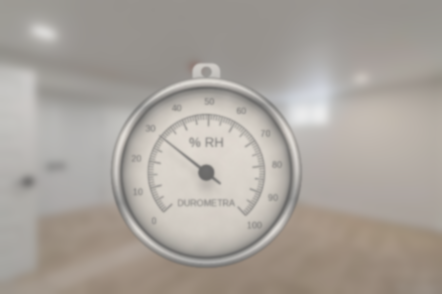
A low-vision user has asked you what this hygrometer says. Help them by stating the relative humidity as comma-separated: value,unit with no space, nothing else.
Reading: 30,%
